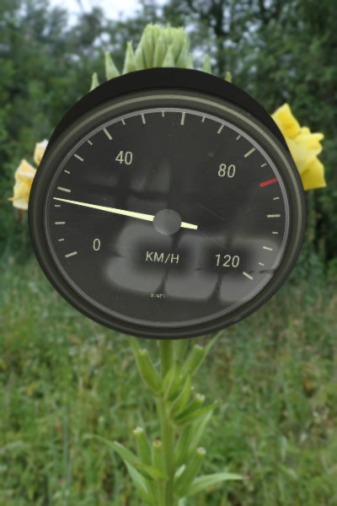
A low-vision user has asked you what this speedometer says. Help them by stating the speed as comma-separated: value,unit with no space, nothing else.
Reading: 17.5,km/h
